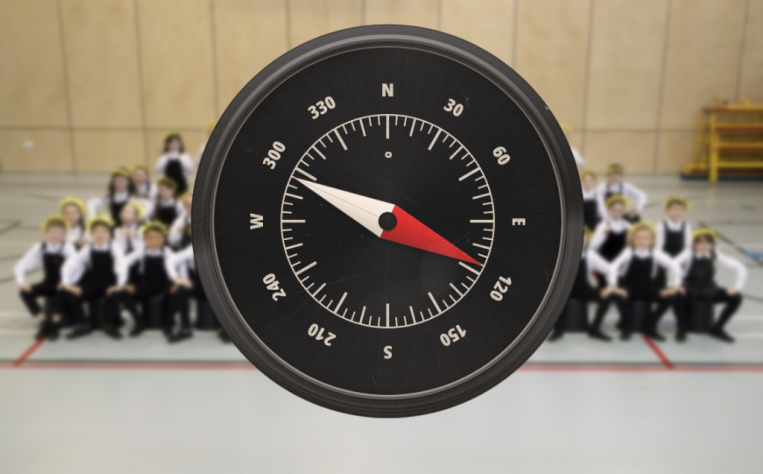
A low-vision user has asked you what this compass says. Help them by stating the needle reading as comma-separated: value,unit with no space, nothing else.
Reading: 115,°
